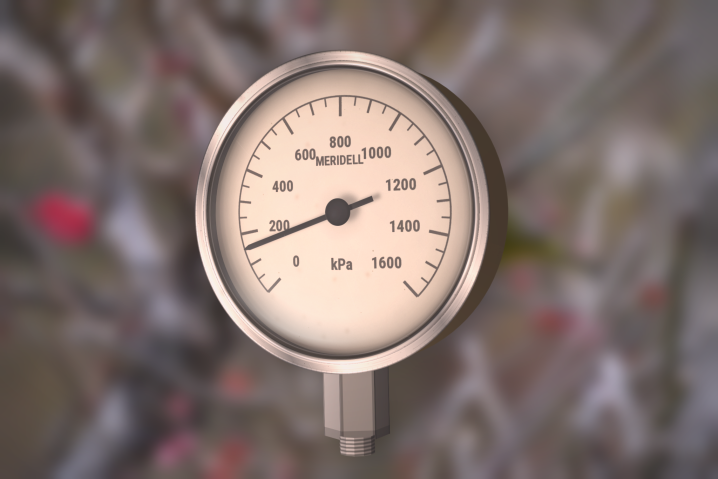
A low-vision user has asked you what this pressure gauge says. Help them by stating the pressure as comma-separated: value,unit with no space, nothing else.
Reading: 150,kPa
